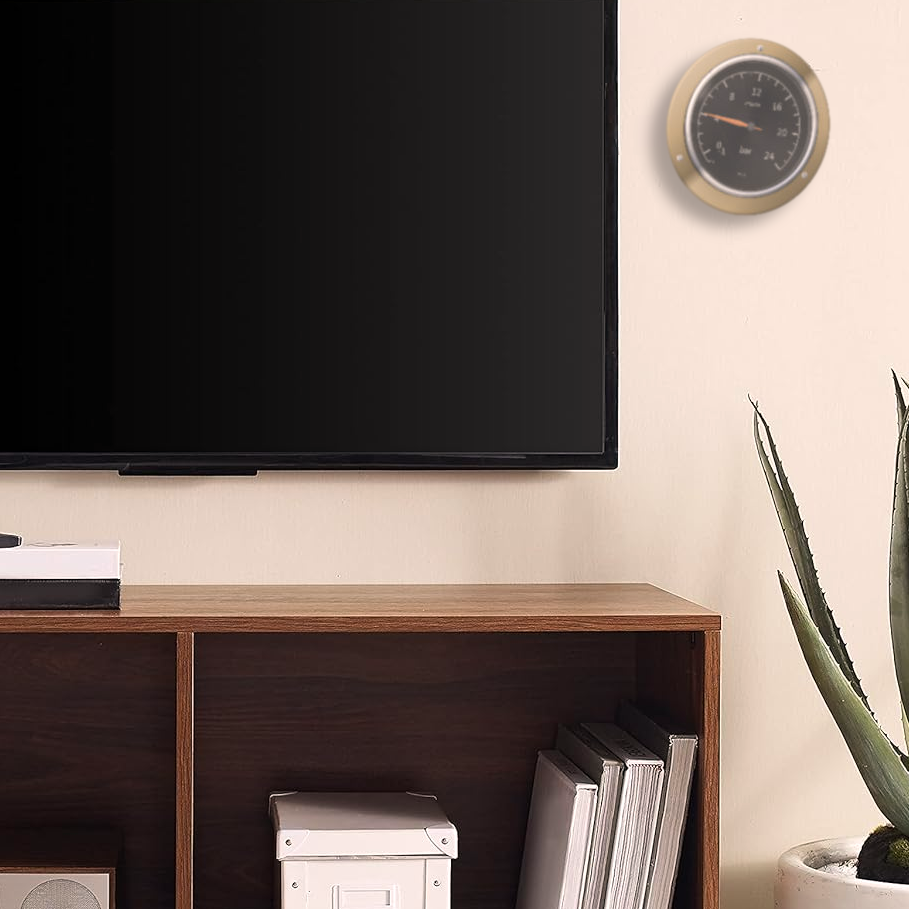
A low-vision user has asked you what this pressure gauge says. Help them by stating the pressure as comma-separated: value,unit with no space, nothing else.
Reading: 4,bar
